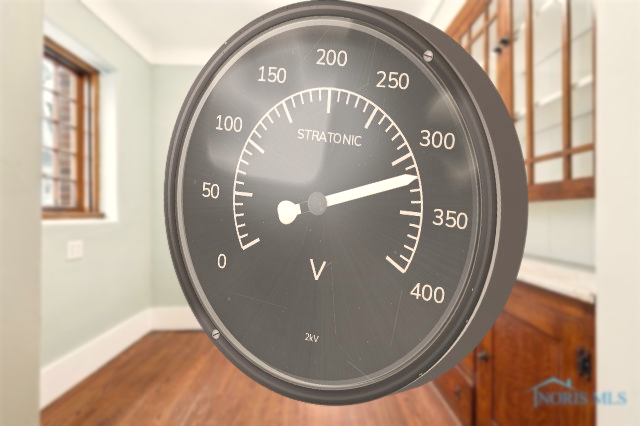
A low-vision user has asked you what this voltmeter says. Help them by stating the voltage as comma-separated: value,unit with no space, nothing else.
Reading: 320,V
